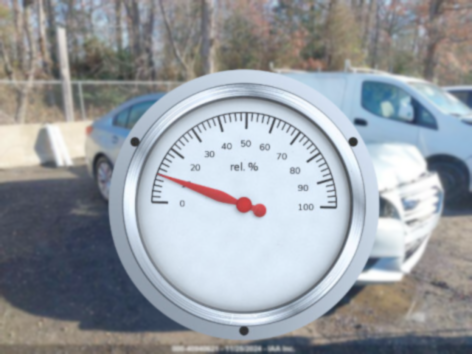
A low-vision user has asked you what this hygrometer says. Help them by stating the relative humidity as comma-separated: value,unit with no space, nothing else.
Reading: 10,%
